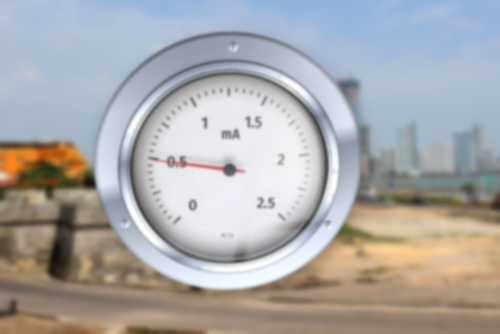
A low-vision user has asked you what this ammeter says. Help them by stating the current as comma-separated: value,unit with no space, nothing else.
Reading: 0.5,mA
